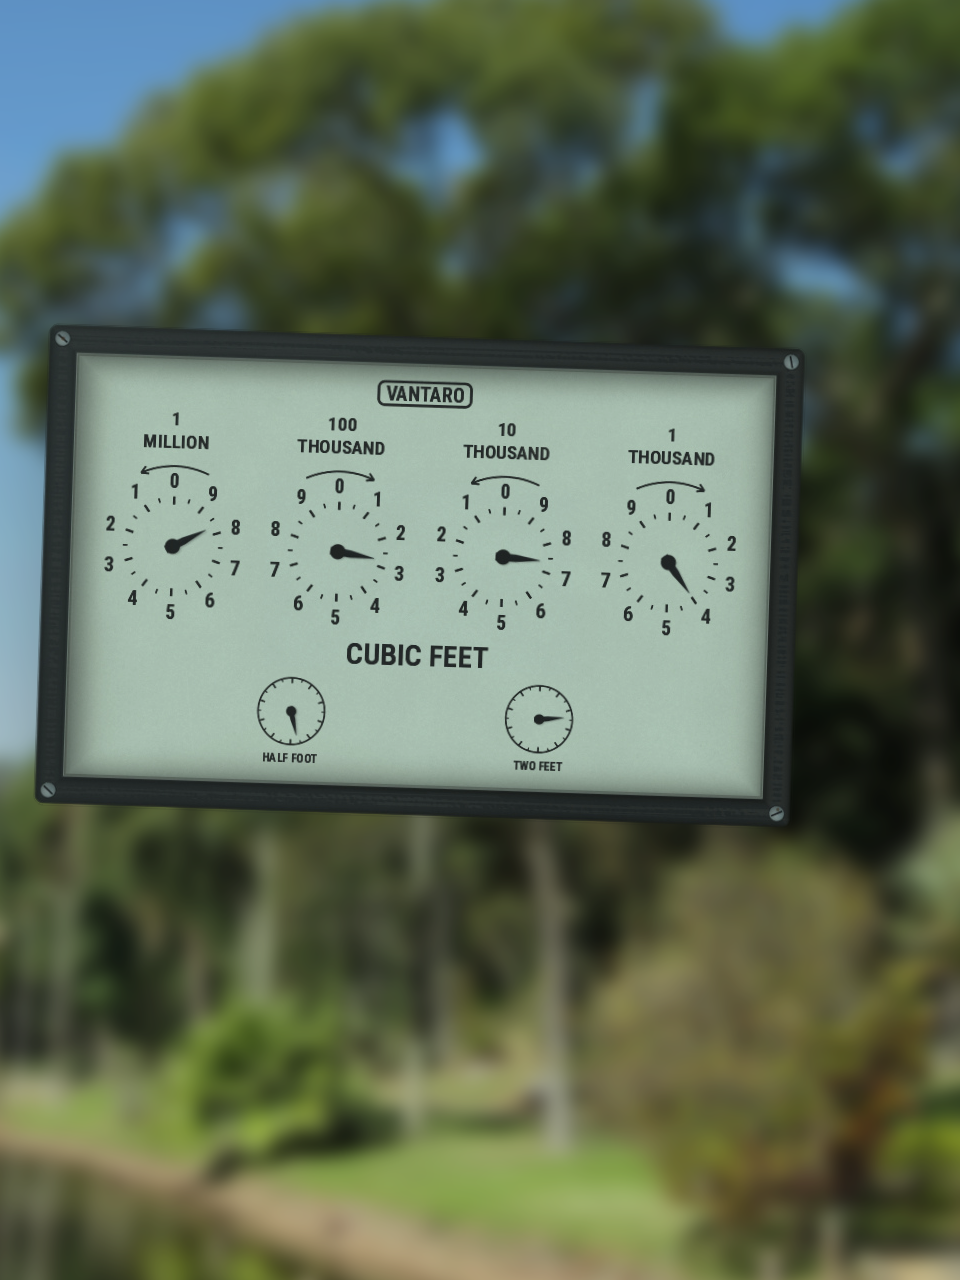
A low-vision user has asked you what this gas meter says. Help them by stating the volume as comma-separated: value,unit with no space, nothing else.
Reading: 827400,ft³
